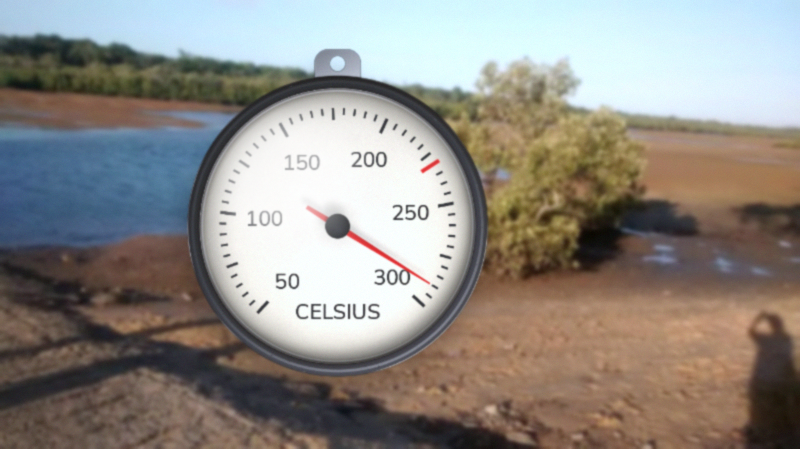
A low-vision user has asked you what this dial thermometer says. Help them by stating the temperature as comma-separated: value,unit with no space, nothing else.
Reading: 290,°C
